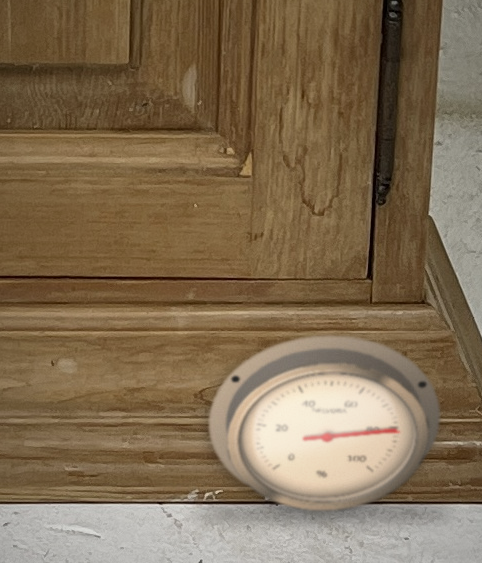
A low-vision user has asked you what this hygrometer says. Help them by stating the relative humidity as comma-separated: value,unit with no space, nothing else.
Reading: 80,%
